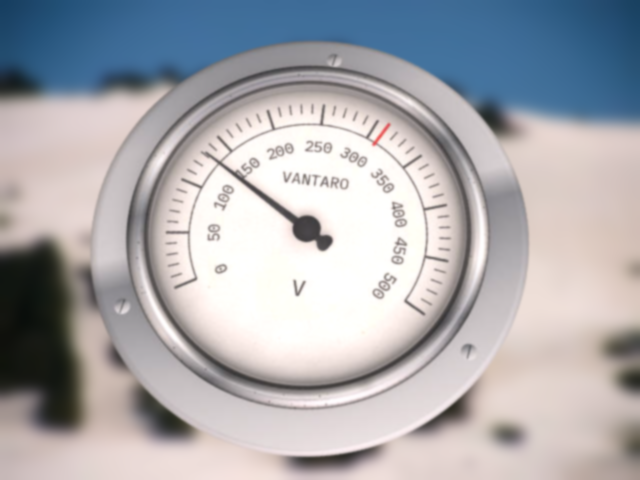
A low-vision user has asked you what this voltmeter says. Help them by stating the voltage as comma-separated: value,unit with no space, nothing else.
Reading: 130,V
